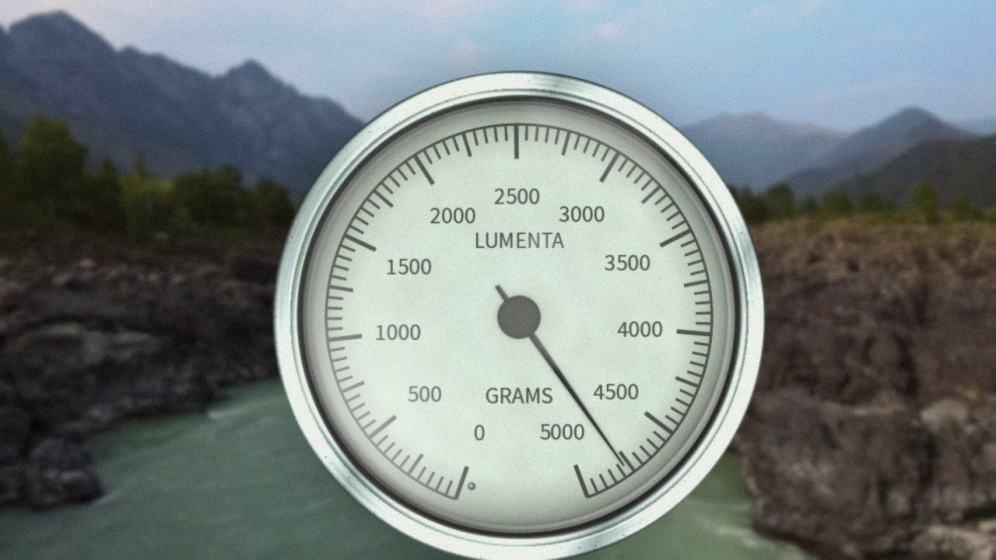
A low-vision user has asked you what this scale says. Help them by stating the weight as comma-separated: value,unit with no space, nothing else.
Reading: 4775,g
